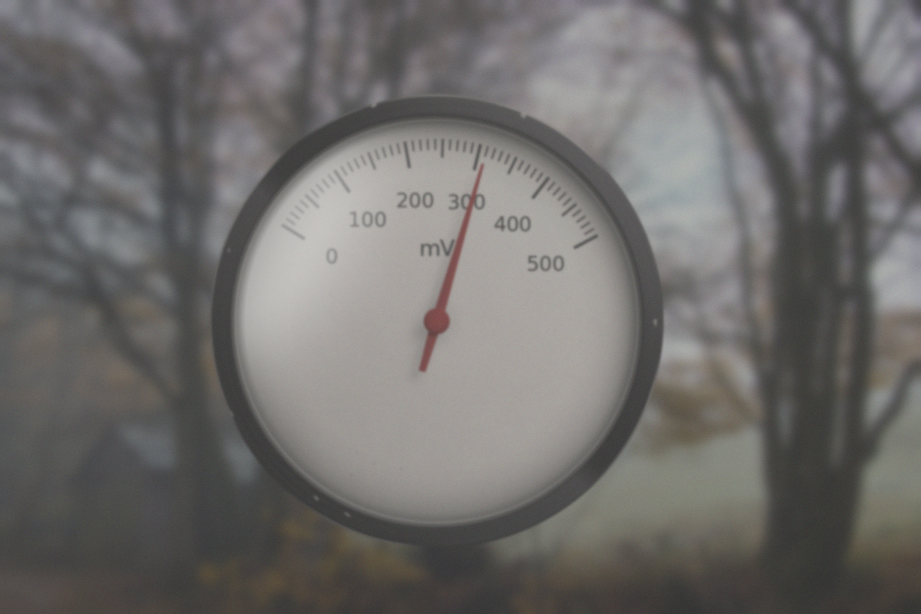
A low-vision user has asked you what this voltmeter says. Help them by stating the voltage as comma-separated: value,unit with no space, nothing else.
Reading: 310,mV
